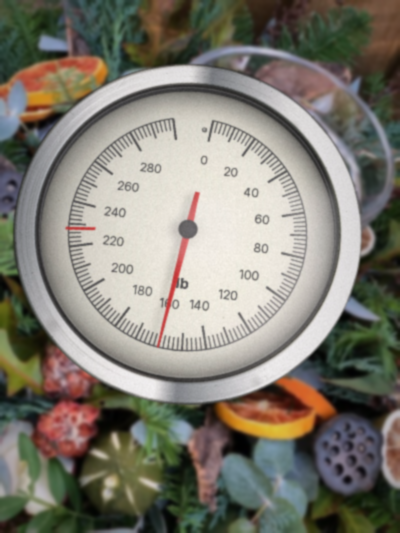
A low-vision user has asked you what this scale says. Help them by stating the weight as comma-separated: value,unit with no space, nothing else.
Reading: 160,lb
